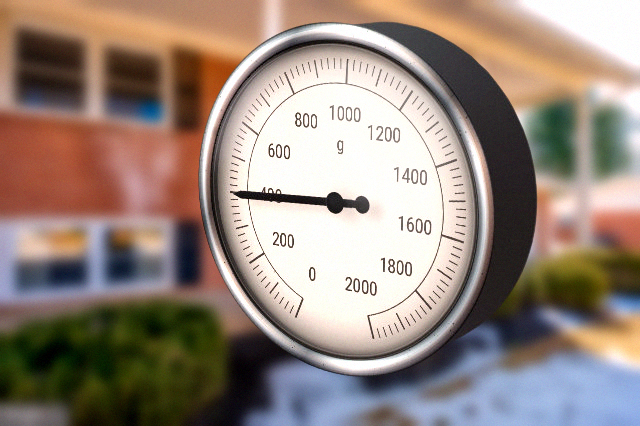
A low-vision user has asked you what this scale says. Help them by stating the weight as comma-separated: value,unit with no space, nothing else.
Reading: 400,g
